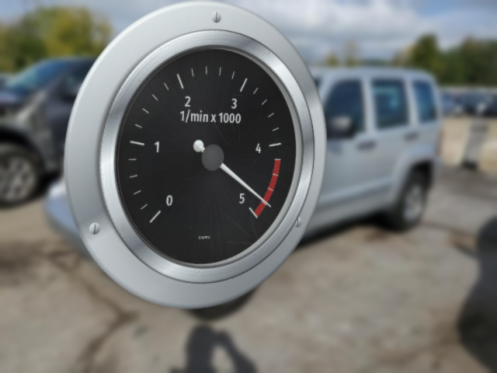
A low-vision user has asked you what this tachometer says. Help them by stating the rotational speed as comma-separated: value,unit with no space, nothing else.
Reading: 4800,rpm
